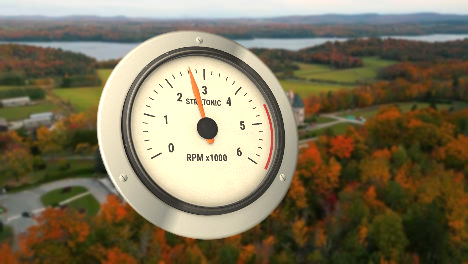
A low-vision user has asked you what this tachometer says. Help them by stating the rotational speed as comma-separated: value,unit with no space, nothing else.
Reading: 2600,rpm
